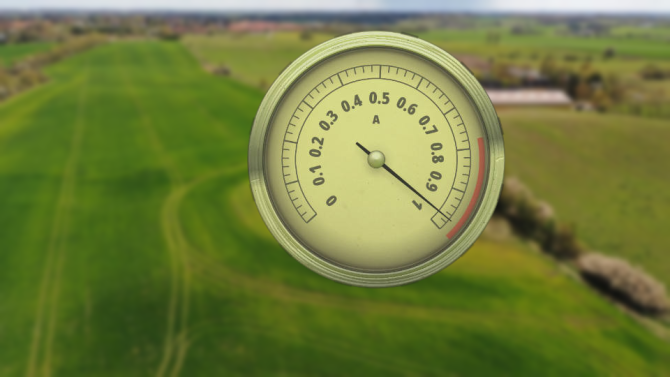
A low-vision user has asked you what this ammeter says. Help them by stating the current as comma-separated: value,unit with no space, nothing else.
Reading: 0.97,A
